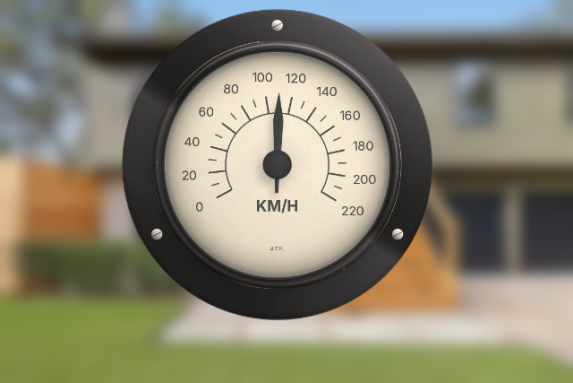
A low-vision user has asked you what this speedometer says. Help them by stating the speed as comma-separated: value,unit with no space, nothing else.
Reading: 110,km/h
